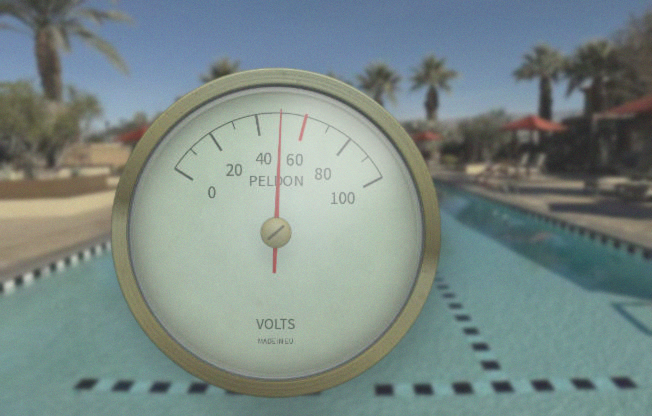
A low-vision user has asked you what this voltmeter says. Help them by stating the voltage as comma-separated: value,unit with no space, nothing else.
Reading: 50,V
